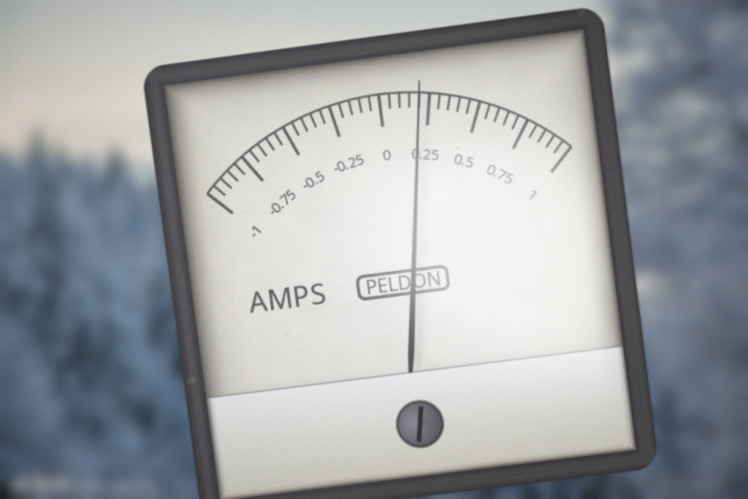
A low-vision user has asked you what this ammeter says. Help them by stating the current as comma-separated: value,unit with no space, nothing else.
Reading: 0.2,A
